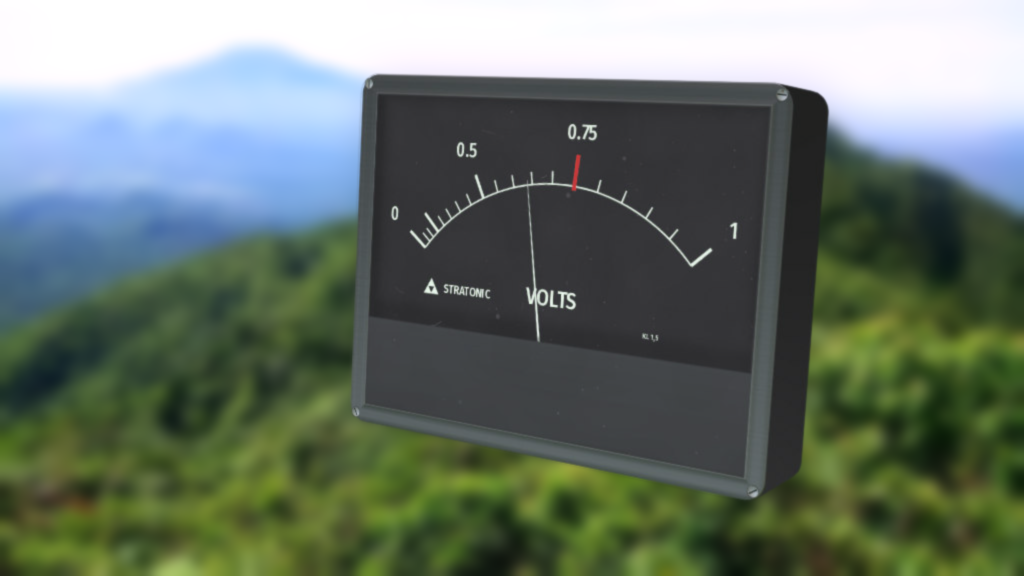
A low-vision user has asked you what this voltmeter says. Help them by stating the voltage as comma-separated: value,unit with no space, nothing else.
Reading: 0.65,V
